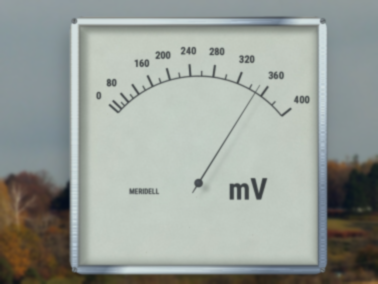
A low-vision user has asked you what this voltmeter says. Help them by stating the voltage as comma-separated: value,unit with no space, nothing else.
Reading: 350,mV
